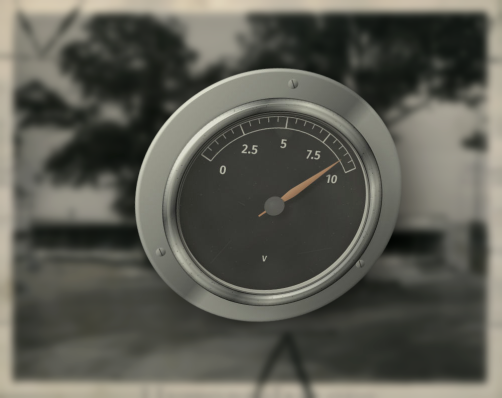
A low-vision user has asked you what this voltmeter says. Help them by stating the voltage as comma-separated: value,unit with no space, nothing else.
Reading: 9,V
